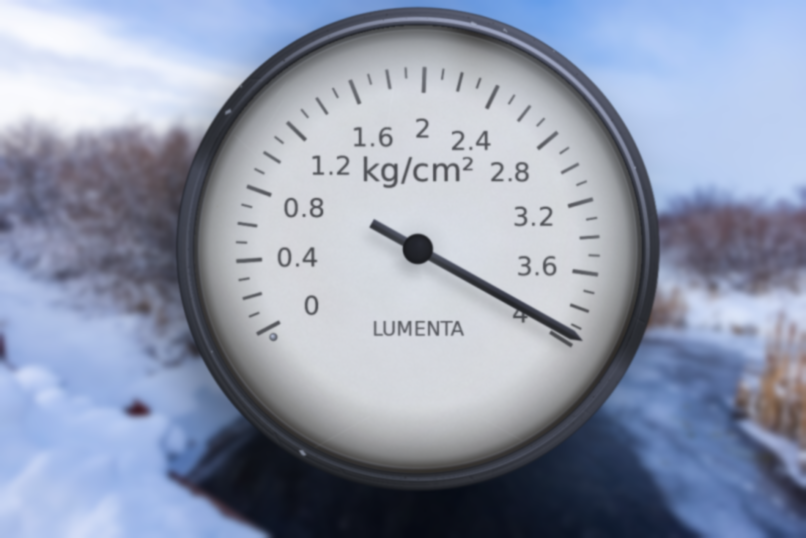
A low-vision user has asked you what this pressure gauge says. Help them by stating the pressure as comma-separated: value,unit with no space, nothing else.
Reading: 3.95,kg/cm²
